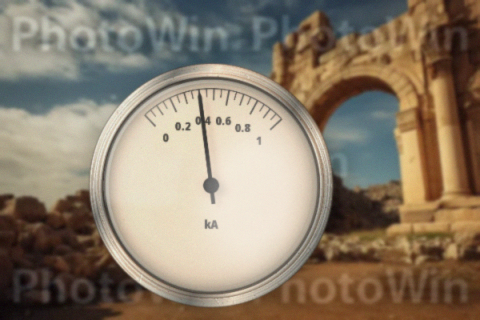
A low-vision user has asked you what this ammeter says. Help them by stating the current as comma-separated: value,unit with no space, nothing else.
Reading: 0.4,kA
